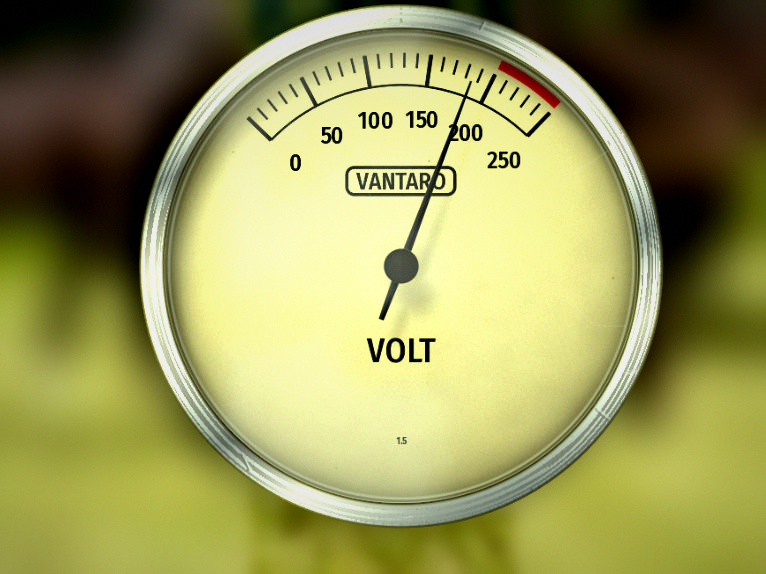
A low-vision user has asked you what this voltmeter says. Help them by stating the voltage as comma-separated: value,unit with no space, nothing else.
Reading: 185,V
